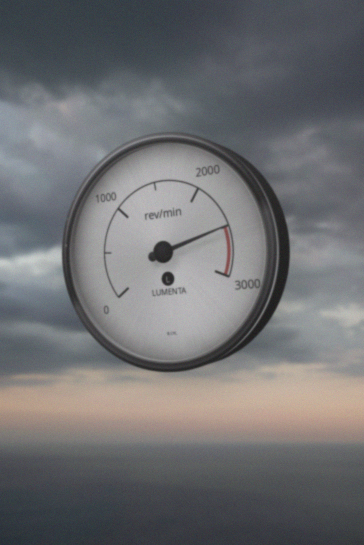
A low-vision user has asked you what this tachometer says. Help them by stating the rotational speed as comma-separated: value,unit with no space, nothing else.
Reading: 2500,rpm
